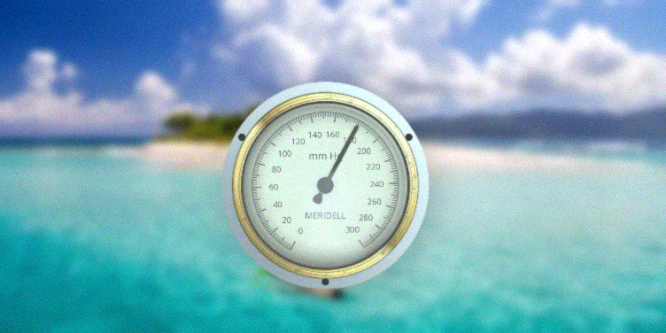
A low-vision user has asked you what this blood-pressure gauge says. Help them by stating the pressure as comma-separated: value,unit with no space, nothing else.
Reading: 180,mmHg
